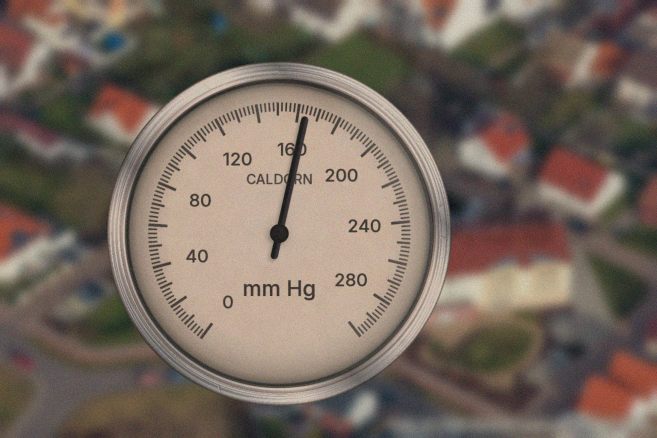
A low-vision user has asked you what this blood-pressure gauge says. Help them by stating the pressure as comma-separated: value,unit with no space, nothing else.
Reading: 164,mmHg
